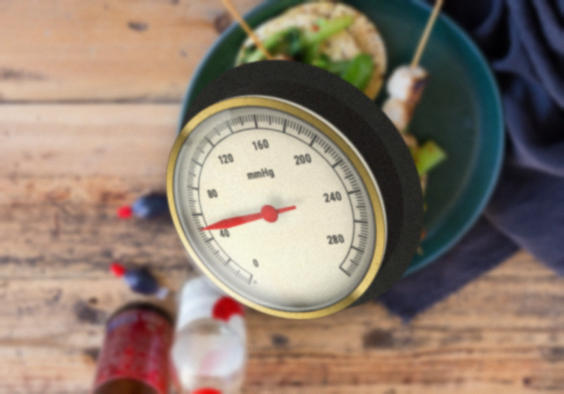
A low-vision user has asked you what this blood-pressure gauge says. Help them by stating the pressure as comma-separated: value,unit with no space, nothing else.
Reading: 50,mmHg
